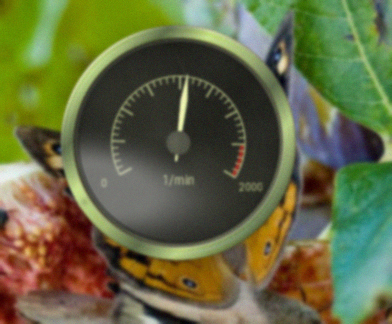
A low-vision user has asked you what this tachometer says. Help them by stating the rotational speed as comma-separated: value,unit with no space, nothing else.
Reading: 1050,rpm
